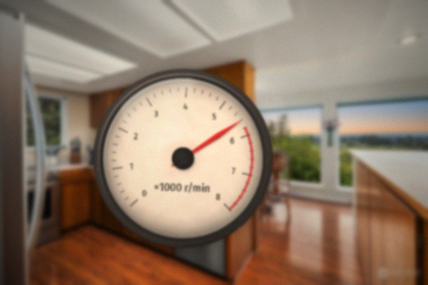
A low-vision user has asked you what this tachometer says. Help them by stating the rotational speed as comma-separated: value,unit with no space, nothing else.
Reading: 5600,rpm
